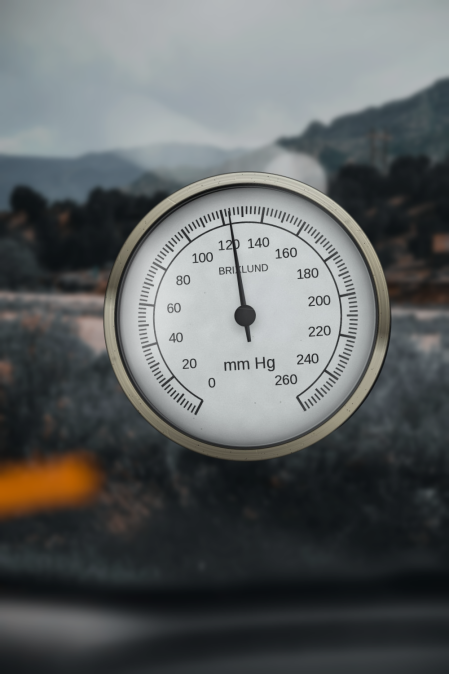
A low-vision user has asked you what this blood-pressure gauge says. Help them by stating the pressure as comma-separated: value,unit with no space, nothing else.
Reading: 124,mmHg
